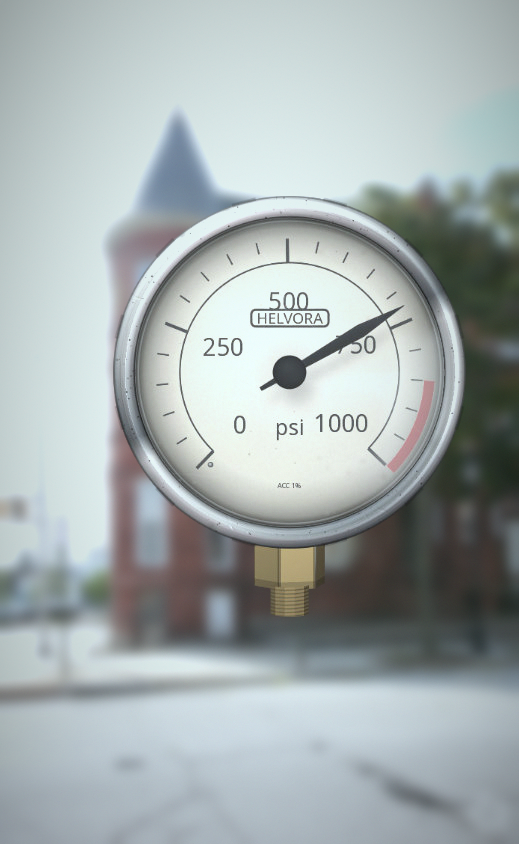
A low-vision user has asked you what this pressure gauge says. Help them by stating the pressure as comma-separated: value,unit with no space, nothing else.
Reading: 725,psi
